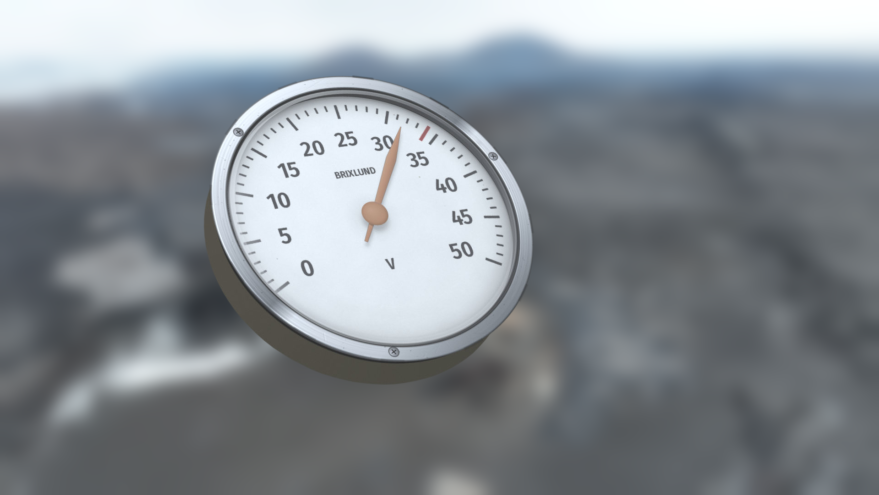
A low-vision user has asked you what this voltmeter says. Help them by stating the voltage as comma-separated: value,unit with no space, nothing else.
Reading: 31.5,V
